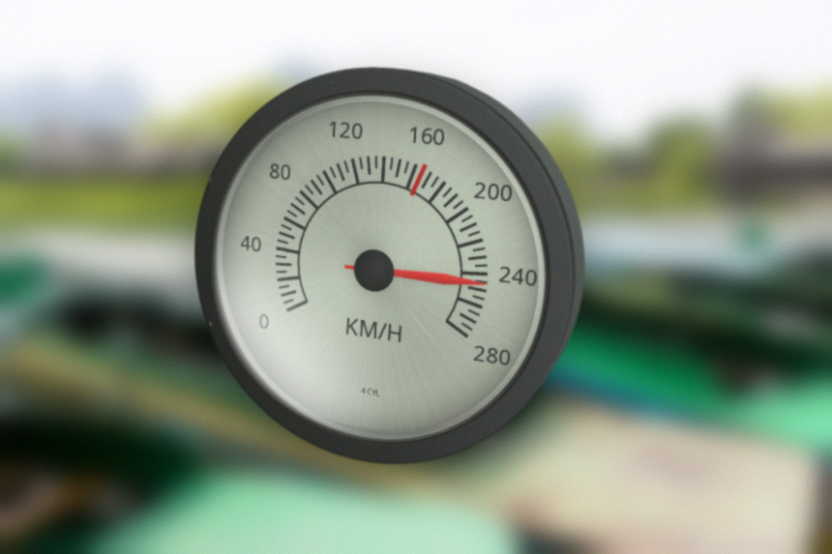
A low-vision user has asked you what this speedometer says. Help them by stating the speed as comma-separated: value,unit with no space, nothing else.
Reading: 245,km/h
